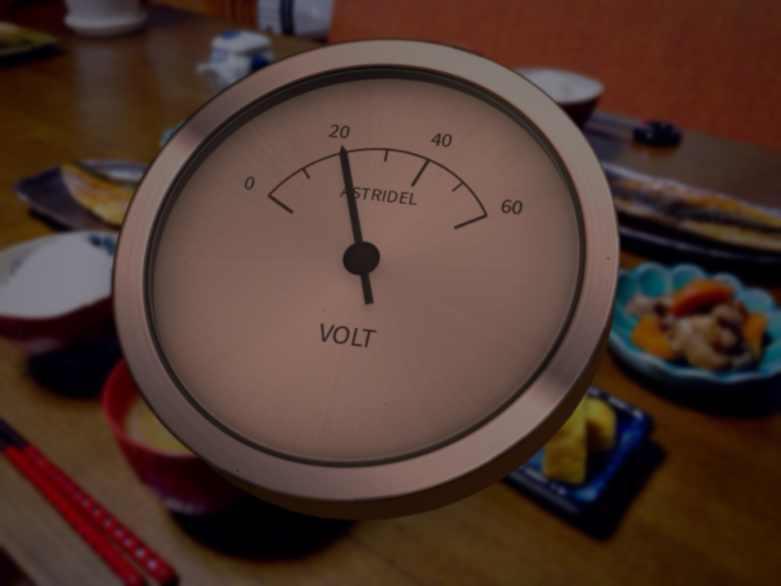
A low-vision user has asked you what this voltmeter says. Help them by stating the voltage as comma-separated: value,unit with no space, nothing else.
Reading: 20,V
